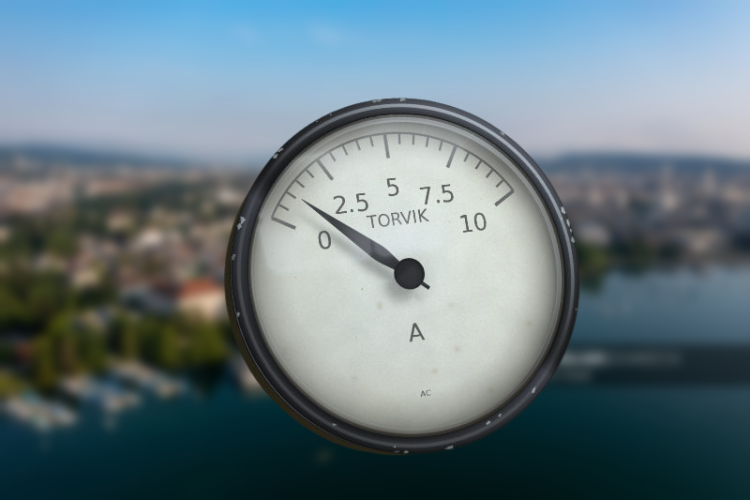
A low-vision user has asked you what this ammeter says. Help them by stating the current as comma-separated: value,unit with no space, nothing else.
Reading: 1,A
